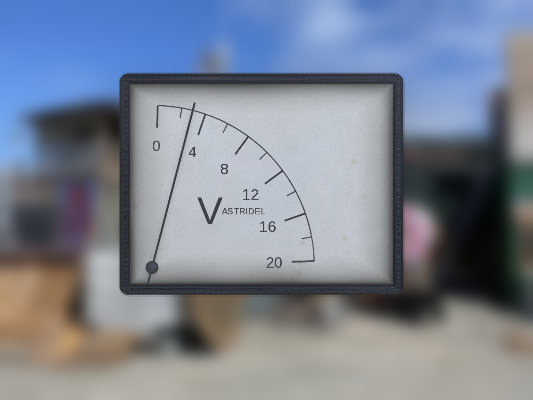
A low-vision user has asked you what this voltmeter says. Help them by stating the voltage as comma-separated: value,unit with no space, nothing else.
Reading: 3,V
